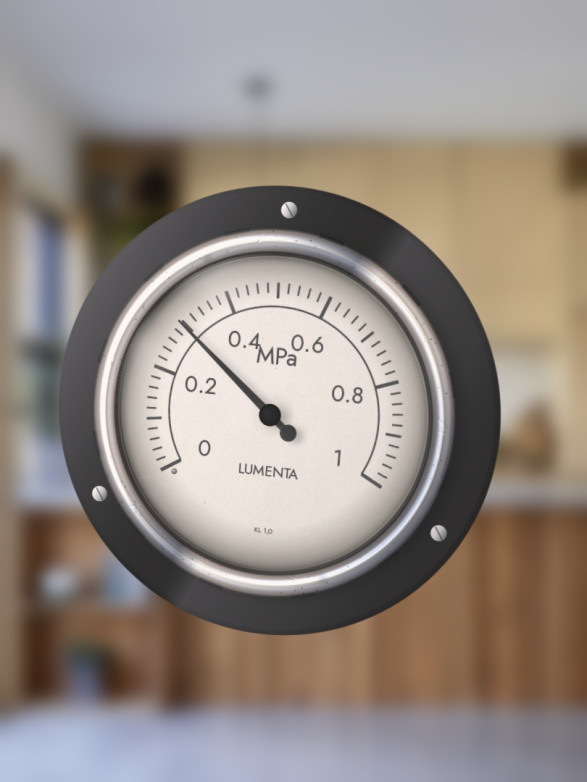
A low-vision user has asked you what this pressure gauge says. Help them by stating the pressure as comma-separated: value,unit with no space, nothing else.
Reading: 0.3,MPa
